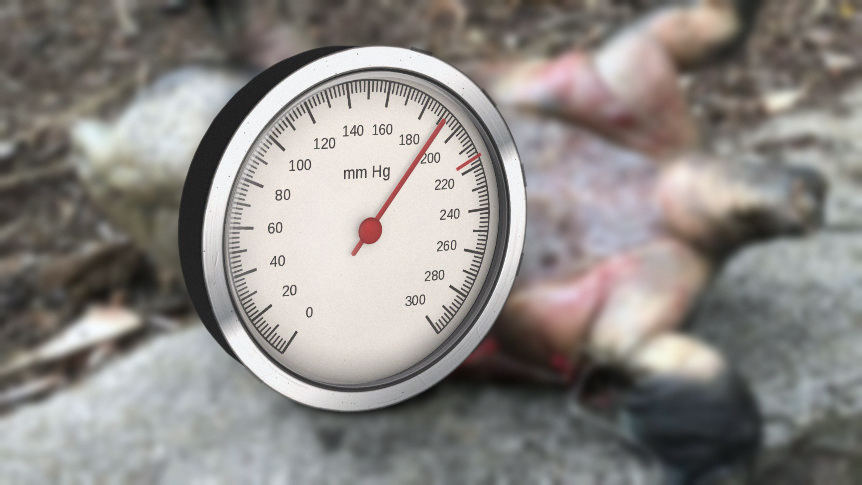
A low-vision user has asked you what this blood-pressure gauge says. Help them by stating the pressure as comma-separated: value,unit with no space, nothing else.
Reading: 190,mmHg
